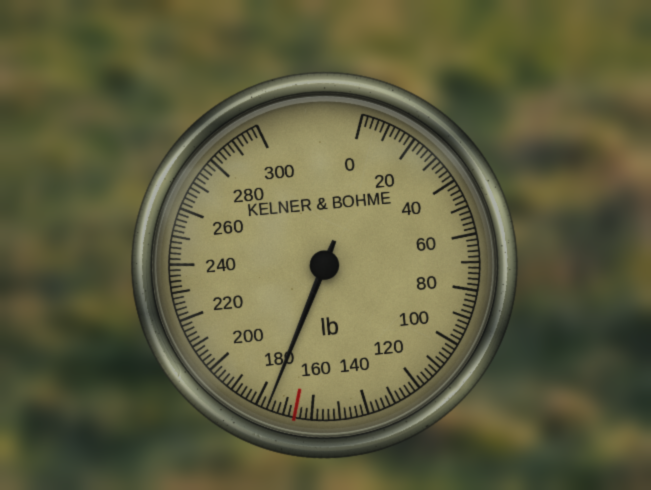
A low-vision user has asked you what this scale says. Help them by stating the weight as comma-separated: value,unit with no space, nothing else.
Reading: 176,lb
